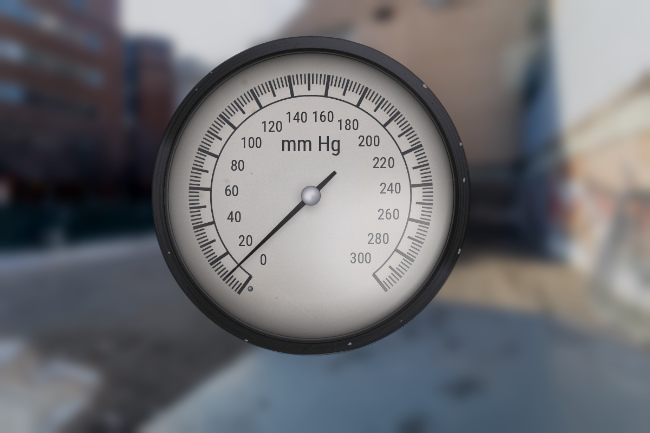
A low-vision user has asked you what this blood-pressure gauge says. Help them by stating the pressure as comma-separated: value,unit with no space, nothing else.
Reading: 10,mmHg
